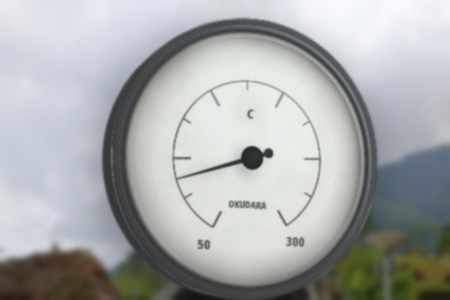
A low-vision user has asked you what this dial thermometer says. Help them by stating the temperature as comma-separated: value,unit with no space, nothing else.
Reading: 87.5,°C
